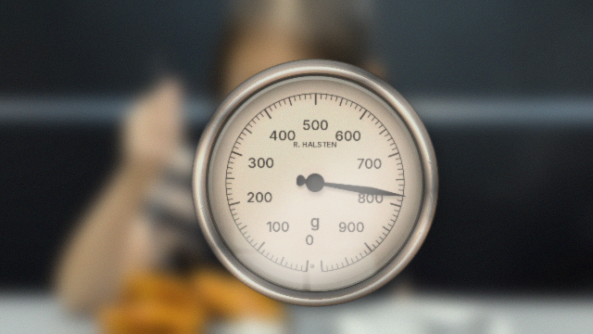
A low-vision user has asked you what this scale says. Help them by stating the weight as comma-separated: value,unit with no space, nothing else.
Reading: 780,g
